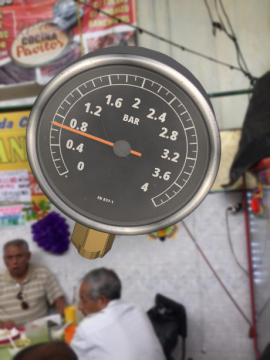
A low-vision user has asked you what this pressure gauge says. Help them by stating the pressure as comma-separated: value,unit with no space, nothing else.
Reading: 0.7,bar
